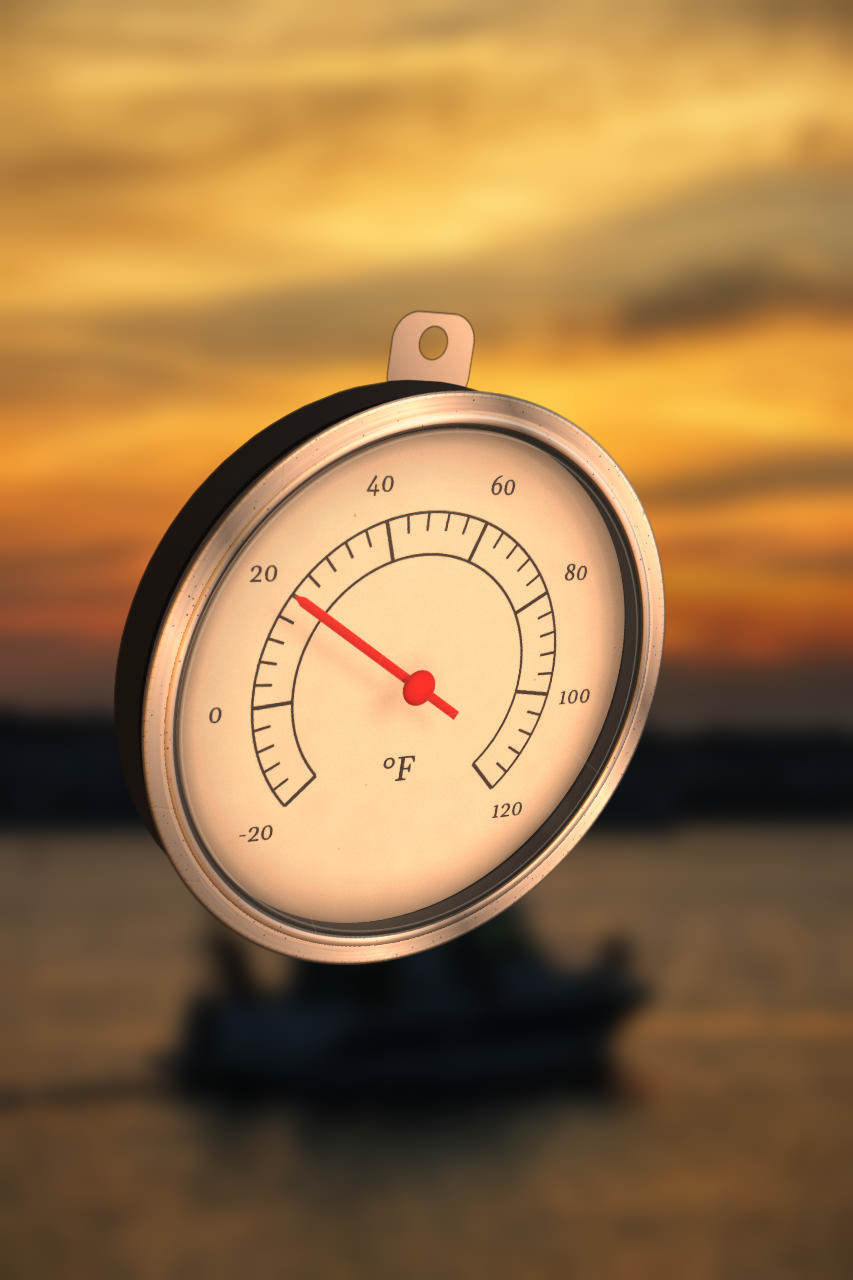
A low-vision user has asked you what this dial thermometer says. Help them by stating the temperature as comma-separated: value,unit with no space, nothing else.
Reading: 20,°F
